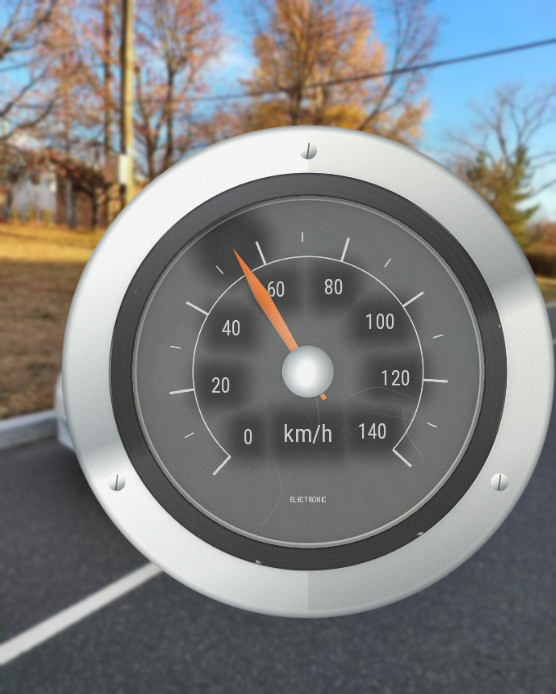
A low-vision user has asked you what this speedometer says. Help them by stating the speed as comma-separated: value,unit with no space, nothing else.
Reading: 55,km/h
